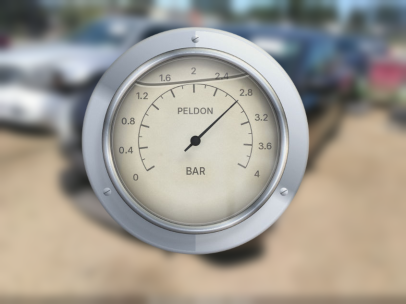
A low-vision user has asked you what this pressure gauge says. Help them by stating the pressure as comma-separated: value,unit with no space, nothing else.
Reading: 2.8,bar
